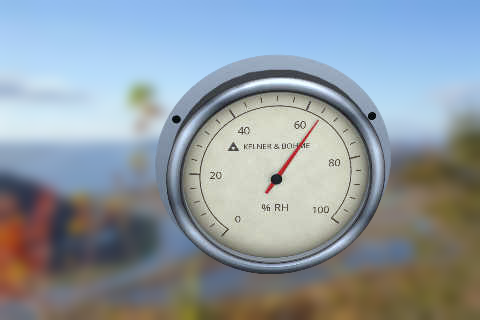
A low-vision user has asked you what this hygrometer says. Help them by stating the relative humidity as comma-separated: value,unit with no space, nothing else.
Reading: 64,%
